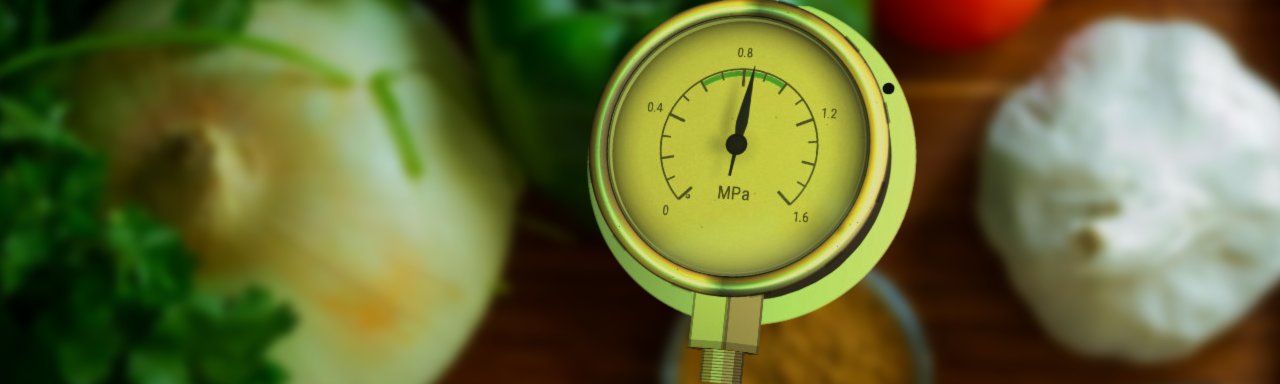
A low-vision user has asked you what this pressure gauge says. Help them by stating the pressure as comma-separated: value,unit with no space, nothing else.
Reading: 0.85,MPa
